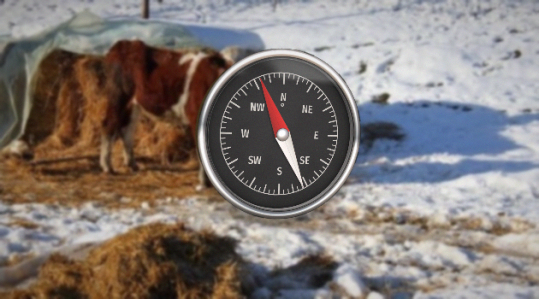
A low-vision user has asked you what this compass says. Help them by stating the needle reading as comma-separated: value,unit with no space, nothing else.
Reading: 335,°
